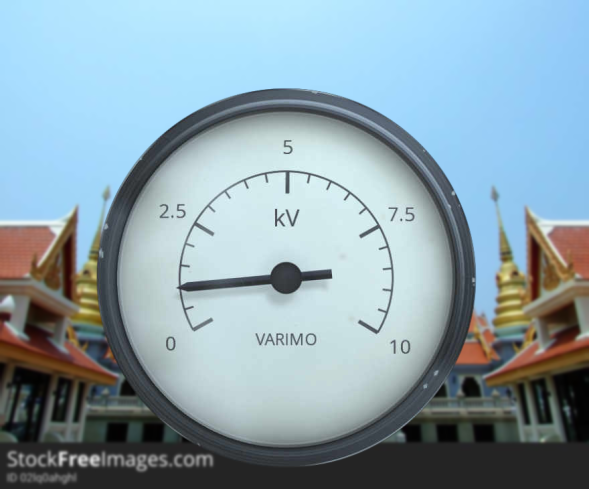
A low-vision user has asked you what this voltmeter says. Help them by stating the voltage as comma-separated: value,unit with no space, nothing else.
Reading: 1,kV
